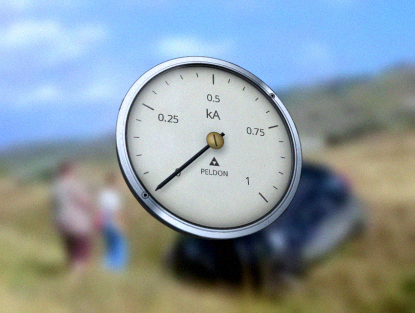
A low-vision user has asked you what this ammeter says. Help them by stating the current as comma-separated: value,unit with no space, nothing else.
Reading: 0,kA
